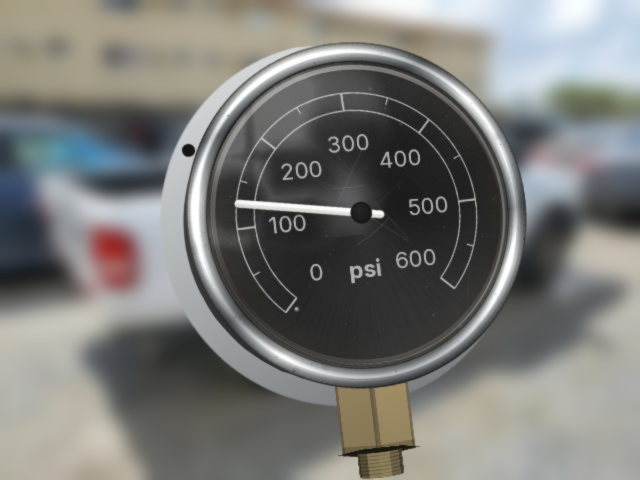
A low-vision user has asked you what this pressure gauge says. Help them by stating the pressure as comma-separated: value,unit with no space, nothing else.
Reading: 125,psi
